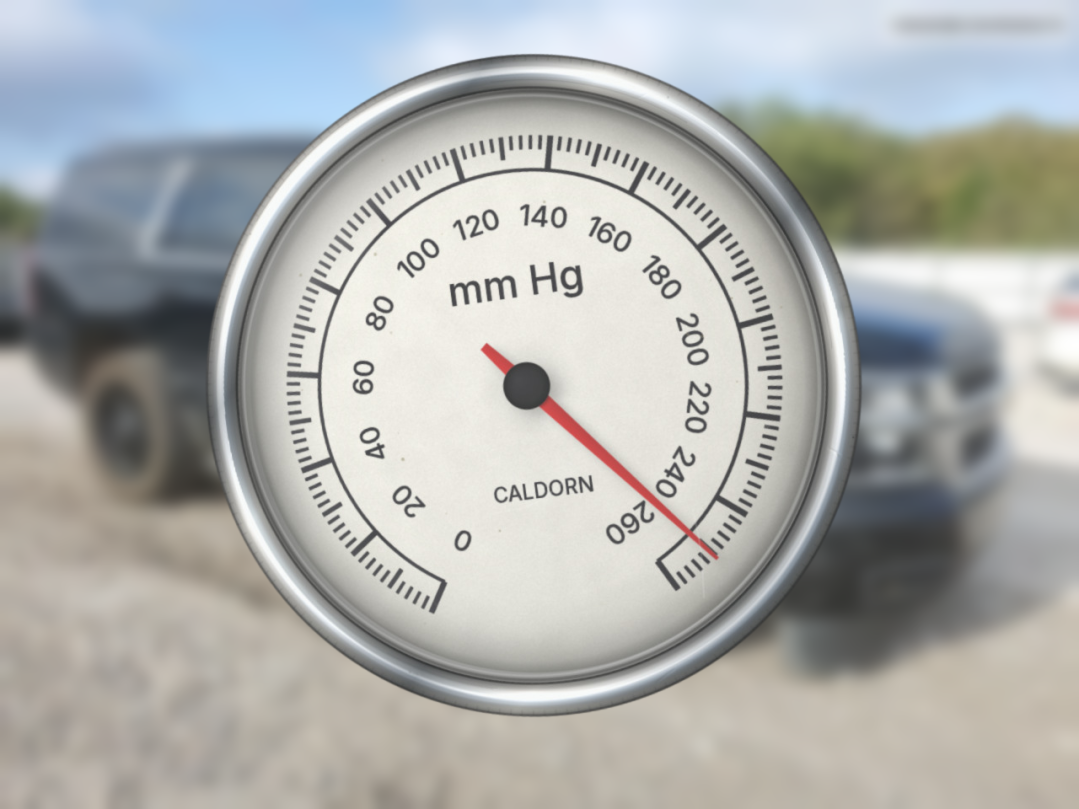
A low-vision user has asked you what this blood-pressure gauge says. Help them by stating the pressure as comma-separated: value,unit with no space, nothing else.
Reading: 250,mmHg
